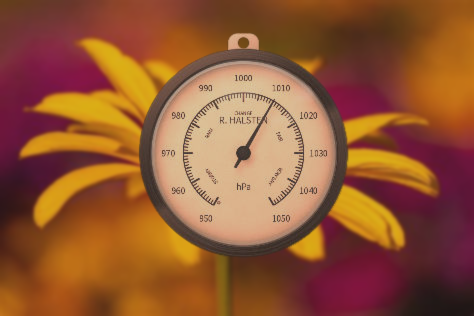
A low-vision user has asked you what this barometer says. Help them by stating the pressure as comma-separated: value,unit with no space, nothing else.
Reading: 1010,hPa
